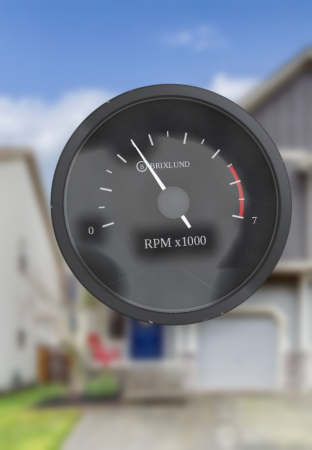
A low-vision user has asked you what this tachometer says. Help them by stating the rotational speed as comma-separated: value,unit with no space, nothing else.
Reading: 2500,rpm
